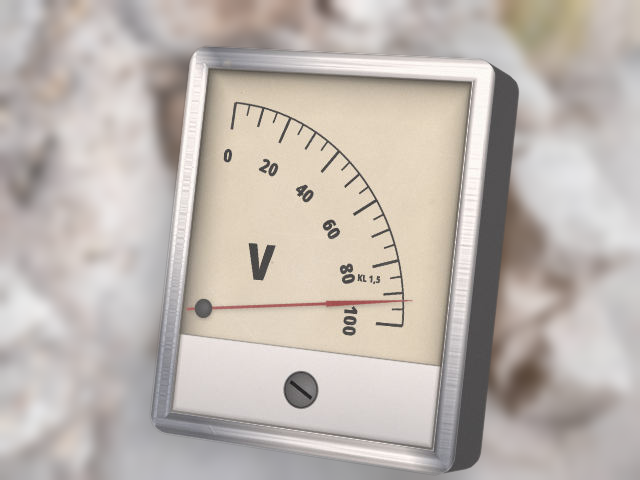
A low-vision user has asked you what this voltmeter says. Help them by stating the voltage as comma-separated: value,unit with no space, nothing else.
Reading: 92.5,V
